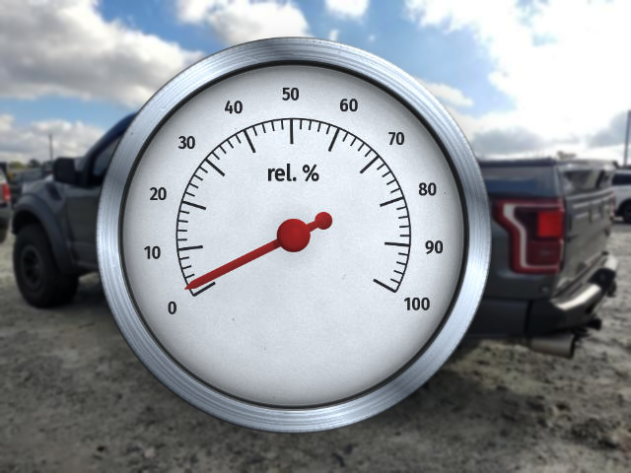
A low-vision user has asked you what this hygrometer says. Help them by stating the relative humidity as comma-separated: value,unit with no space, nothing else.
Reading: 2,%
